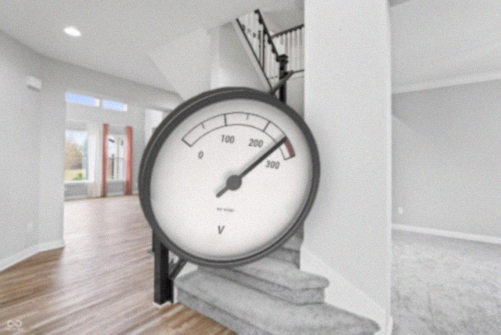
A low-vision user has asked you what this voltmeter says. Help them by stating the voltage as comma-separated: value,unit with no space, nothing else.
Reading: 250,V
